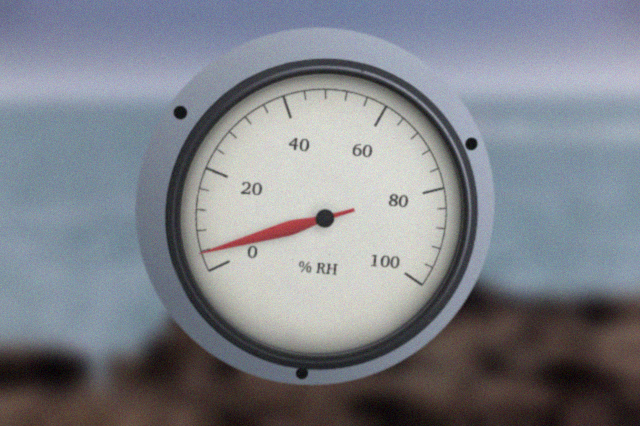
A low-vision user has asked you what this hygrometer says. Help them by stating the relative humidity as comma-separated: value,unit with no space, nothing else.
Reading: 4,%
